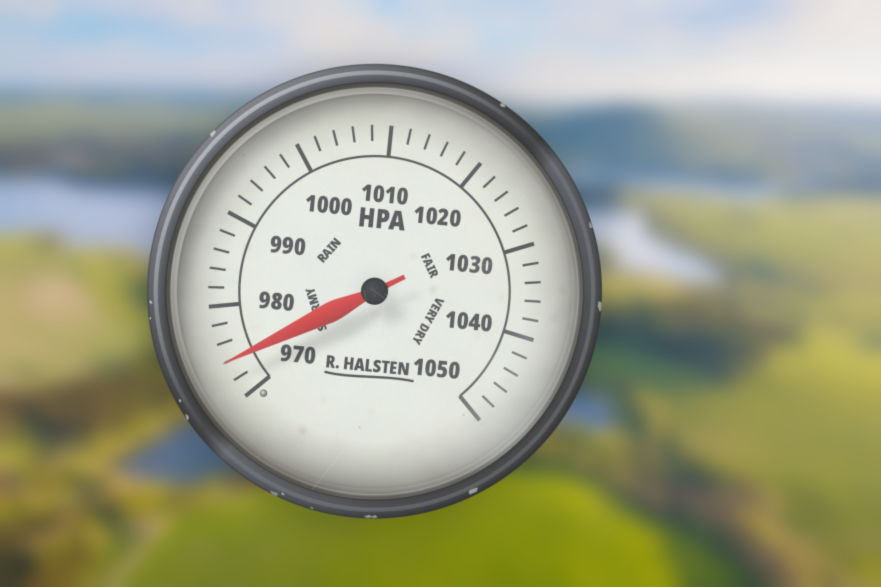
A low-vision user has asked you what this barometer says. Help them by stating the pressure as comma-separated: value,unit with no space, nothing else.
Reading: 974,hPa
